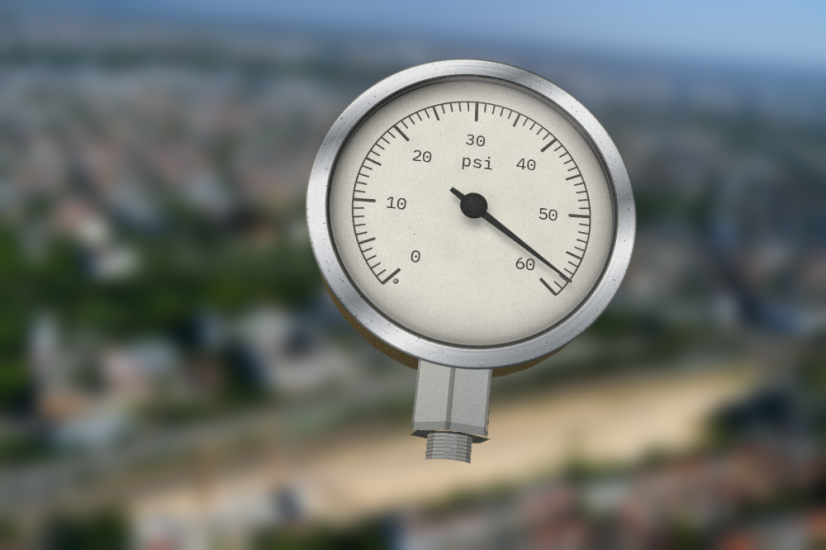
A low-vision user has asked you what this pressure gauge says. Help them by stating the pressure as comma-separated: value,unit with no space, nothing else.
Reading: 58,psi
